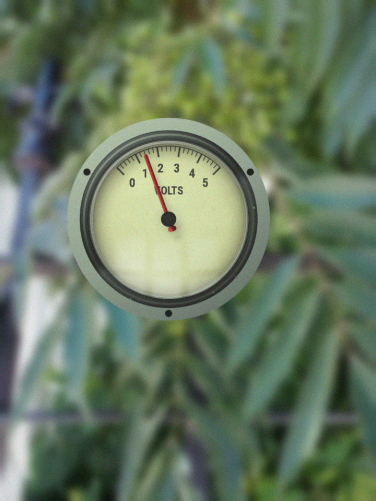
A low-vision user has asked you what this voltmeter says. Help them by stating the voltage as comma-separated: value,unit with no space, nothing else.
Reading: 1.4,V
